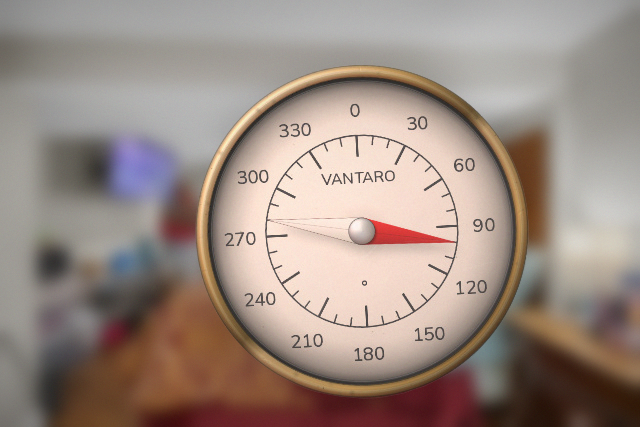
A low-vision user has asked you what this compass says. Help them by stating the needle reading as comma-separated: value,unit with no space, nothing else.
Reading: 100,°
